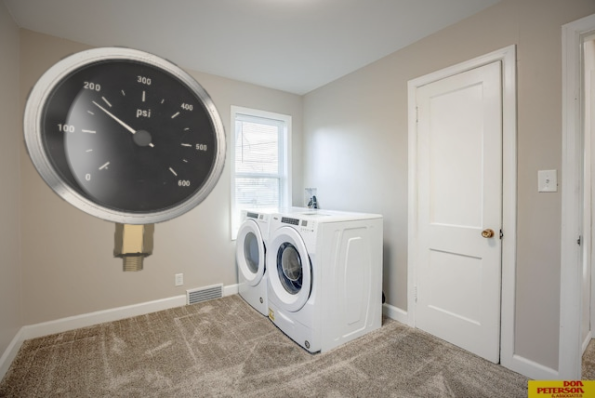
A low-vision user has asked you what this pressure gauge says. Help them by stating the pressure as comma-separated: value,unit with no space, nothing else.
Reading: 175,psi
